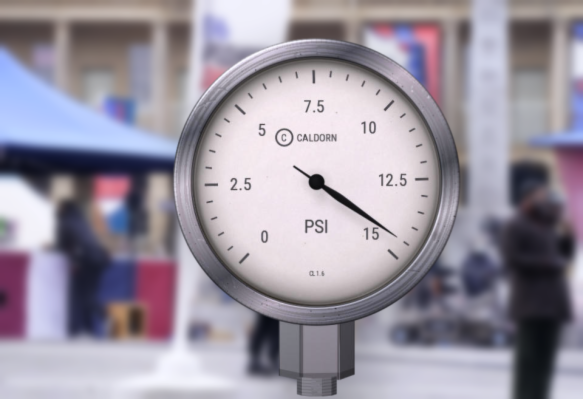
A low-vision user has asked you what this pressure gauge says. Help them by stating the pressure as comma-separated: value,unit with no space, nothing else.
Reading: 14.5,psi
